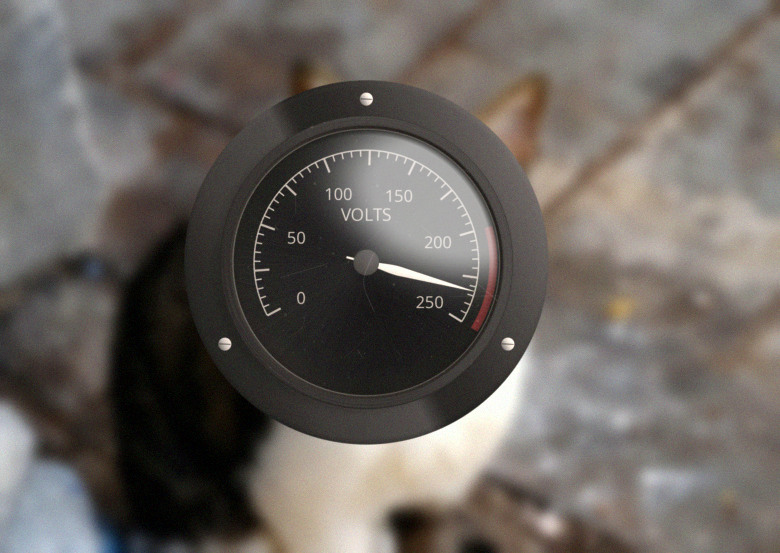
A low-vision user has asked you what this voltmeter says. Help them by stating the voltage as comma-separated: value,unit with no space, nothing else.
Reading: 232.5,V
